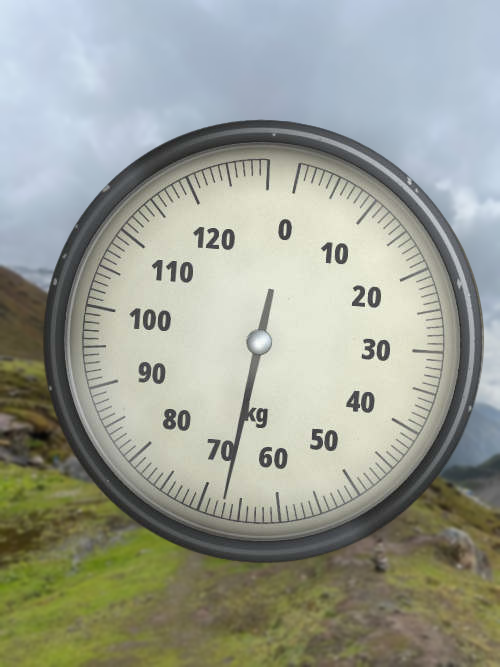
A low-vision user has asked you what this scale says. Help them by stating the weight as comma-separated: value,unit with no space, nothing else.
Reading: 67,kg
